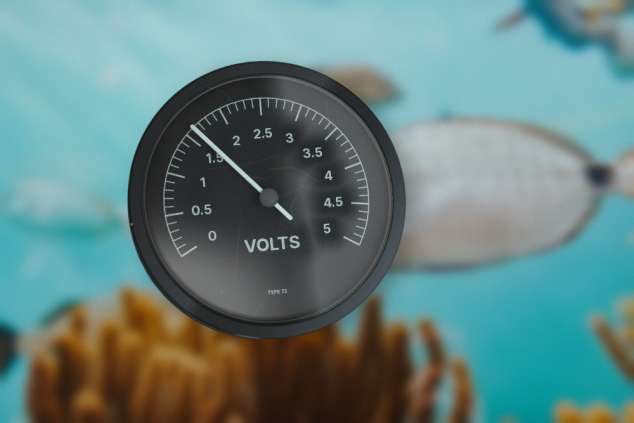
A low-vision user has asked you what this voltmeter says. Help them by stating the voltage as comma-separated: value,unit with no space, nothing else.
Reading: 1.6,V
